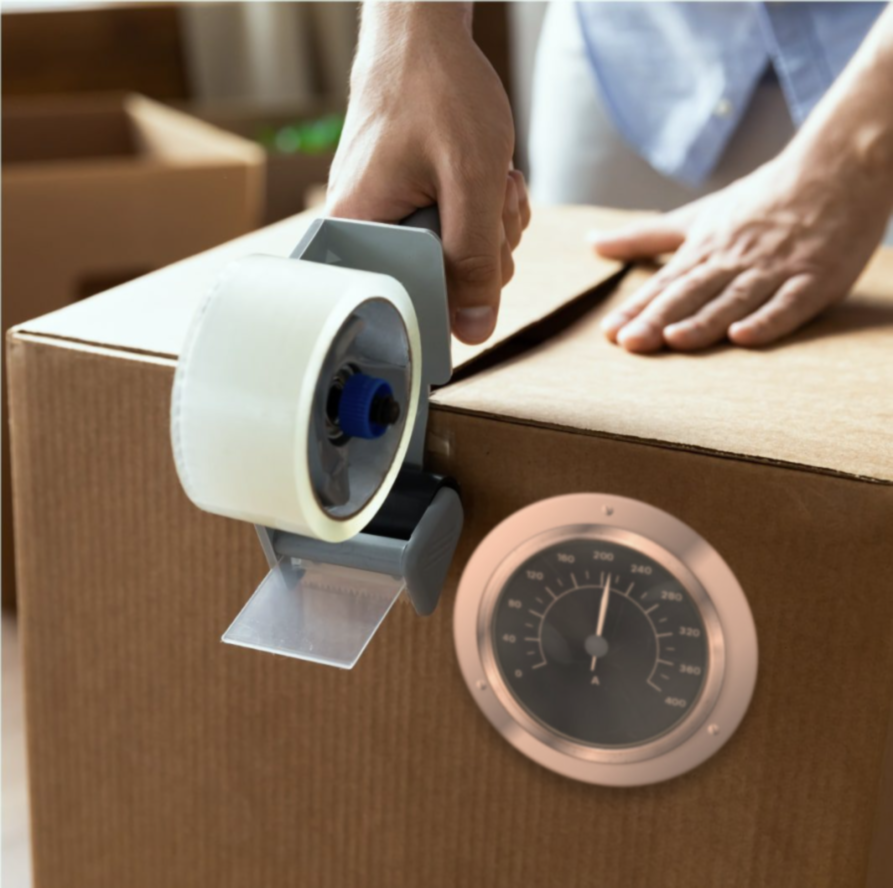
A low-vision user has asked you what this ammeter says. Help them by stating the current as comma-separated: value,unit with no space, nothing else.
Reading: 210,A
